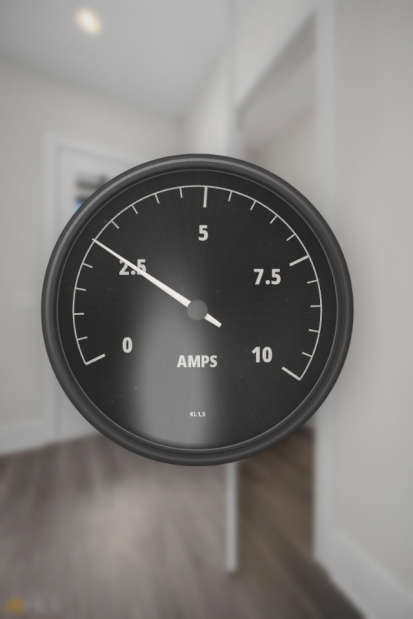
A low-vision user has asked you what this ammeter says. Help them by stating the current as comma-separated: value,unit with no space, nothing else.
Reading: 2.5,A
